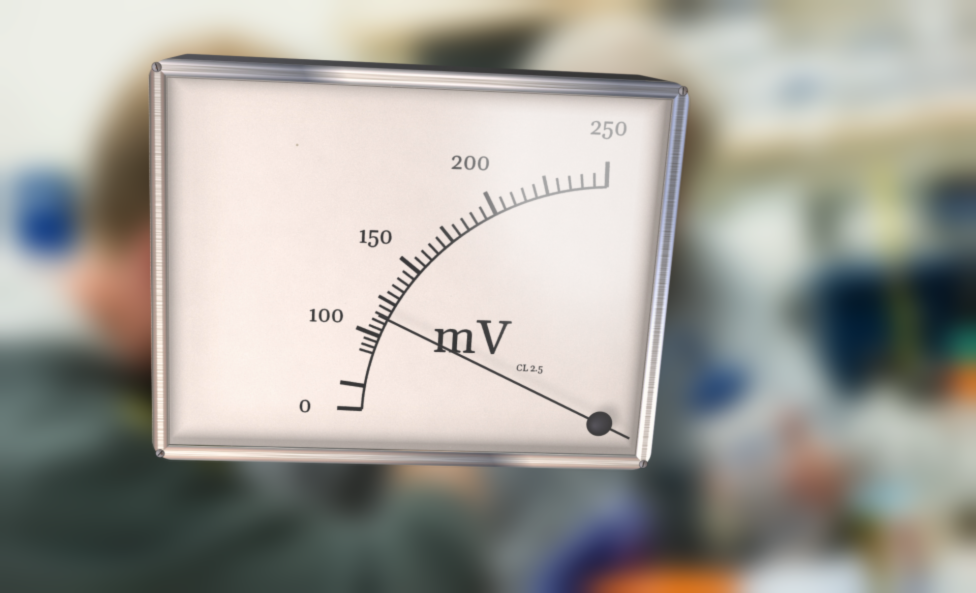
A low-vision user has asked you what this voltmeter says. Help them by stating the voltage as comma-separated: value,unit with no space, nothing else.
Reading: 115,mV
